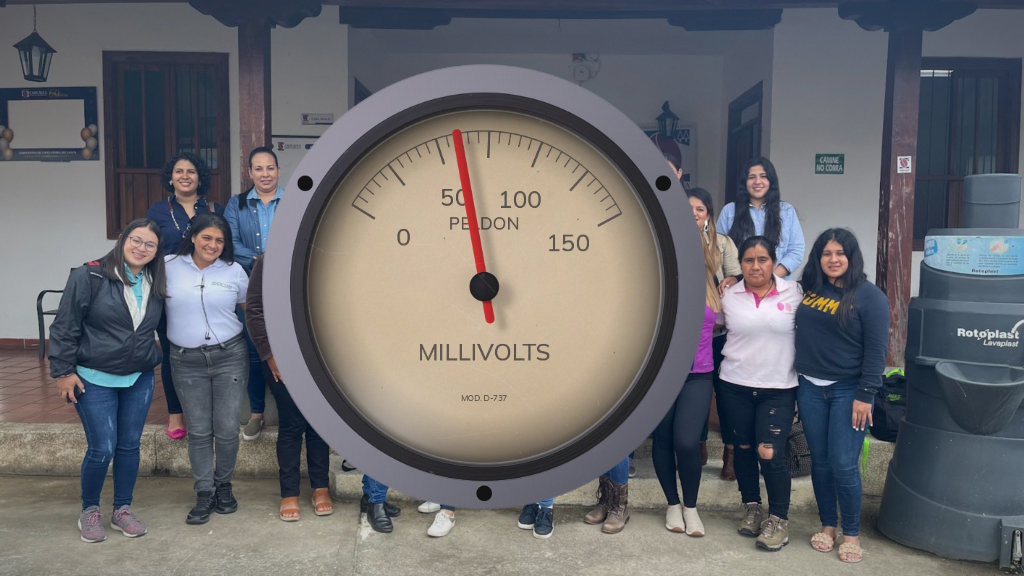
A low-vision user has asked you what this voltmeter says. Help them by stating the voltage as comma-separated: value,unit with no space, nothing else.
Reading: 60,mV
